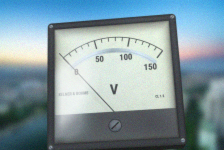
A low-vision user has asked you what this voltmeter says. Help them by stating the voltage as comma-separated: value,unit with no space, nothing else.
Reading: 0,V
